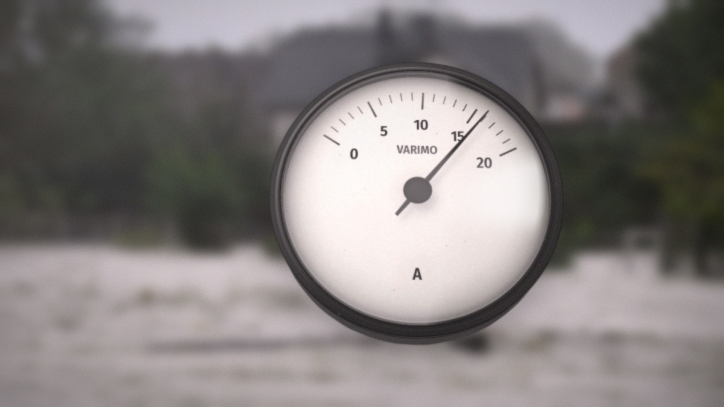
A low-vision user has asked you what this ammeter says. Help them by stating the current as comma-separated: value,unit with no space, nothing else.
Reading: 16,A
